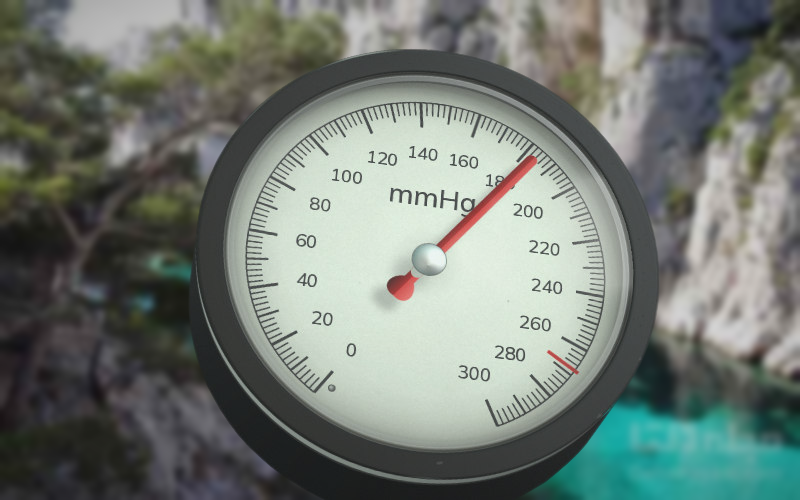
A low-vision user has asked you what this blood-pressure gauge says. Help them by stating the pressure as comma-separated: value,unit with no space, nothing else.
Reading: 184,mmHg
